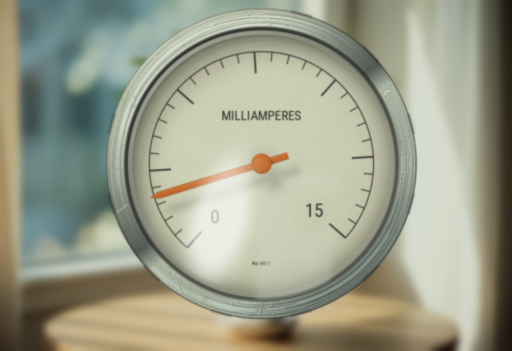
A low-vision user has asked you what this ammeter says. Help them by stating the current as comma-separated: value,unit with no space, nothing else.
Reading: 1.75,mA
